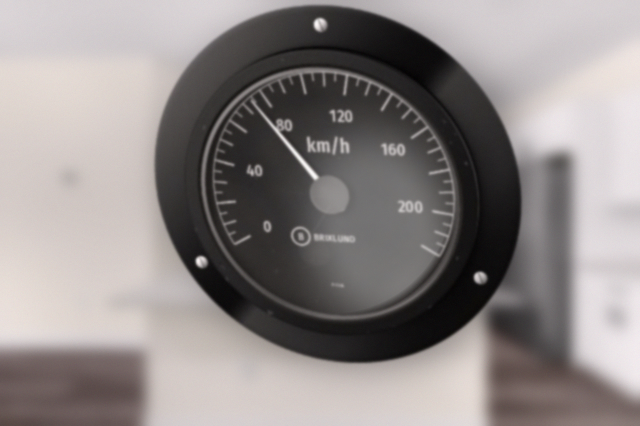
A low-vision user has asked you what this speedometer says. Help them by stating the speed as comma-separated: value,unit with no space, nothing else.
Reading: 75,km/h
